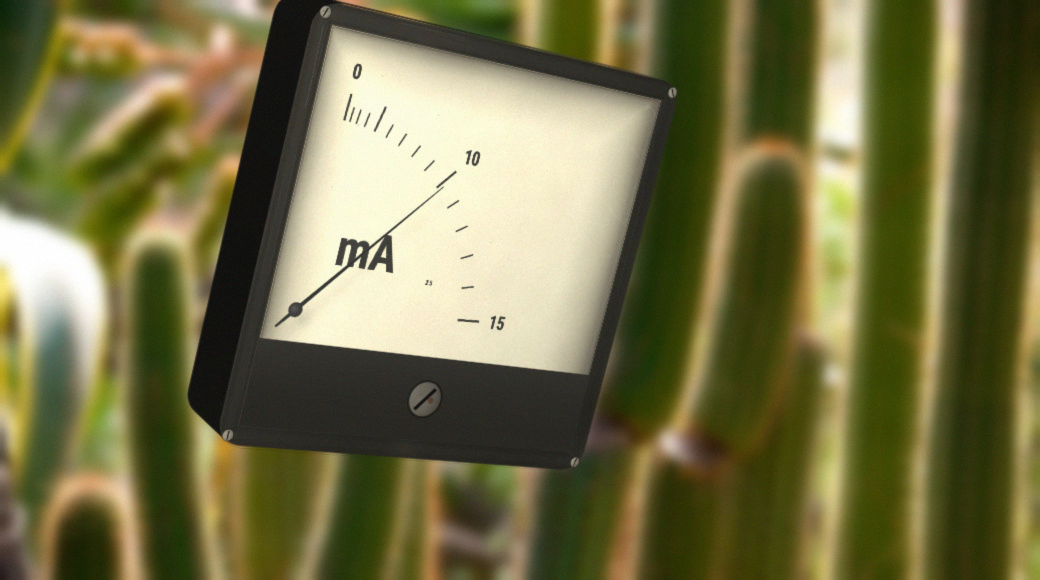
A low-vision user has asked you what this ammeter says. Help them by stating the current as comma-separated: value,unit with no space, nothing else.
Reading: 10,mA
